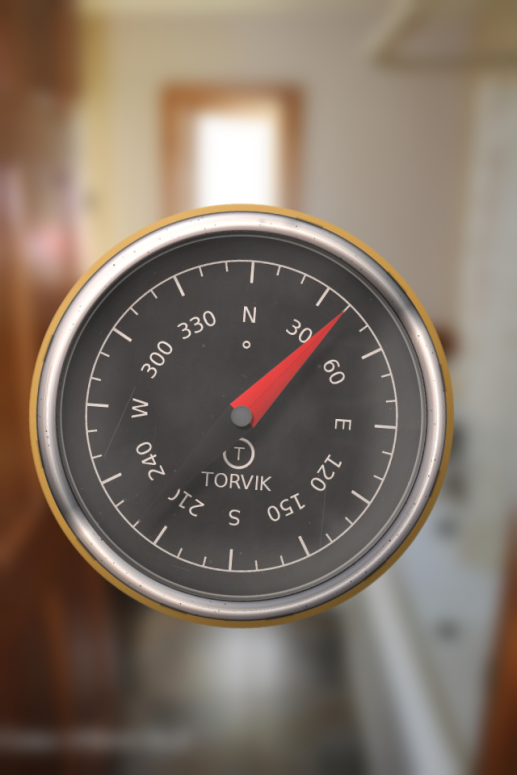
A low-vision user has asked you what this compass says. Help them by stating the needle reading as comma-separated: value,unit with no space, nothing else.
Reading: 40,°
